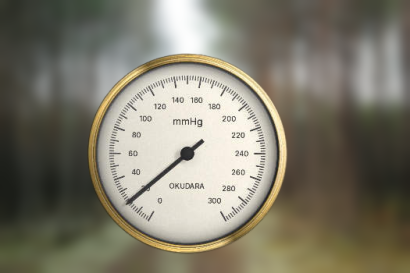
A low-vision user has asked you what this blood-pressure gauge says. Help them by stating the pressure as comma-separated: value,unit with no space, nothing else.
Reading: 20,mmHg
